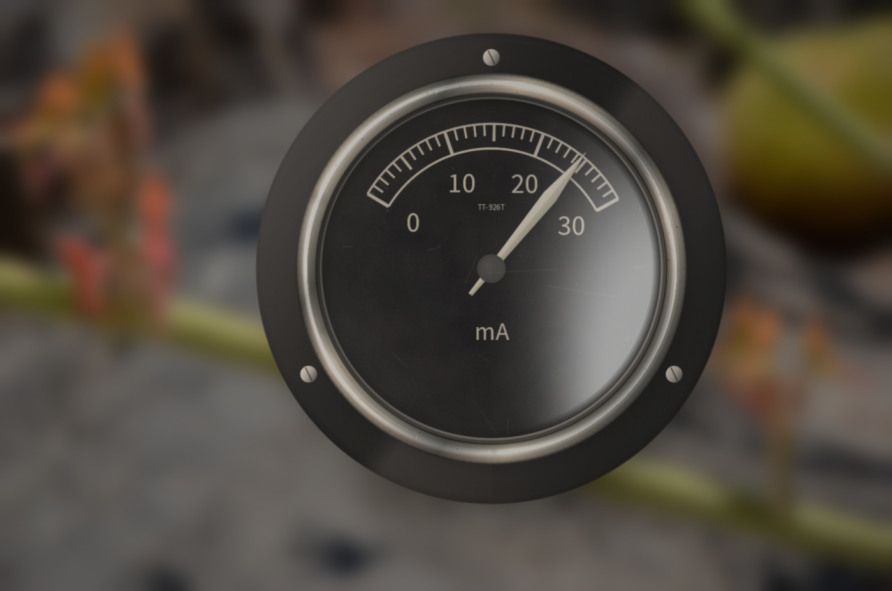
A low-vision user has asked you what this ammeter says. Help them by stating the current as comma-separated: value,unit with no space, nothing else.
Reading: 24.5,mA
